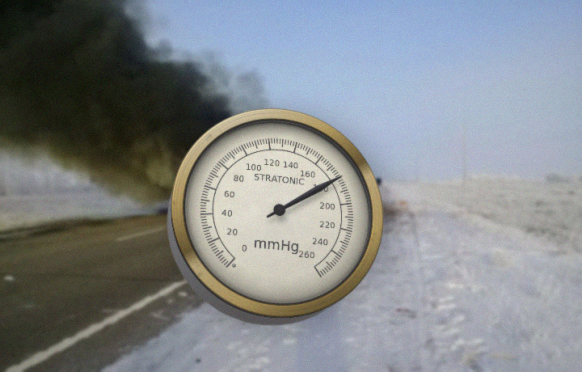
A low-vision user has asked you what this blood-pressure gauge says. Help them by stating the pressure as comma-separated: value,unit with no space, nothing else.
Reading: 180,mmHg
